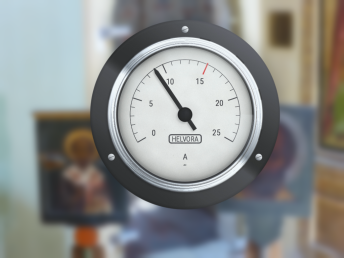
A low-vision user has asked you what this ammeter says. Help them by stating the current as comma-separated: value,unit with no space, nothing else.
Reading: 9,A
